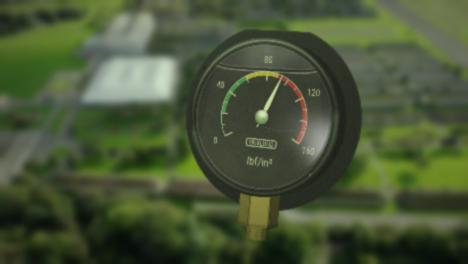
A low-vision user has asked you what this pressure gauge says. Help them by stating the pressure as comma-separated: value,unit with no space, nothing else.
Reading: 95,psi
